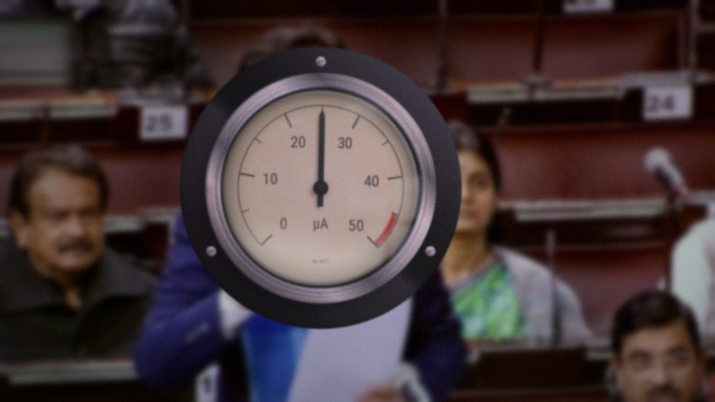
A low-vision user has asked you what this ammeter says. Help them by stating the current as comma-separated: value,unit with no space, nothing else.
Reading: 25,µA
